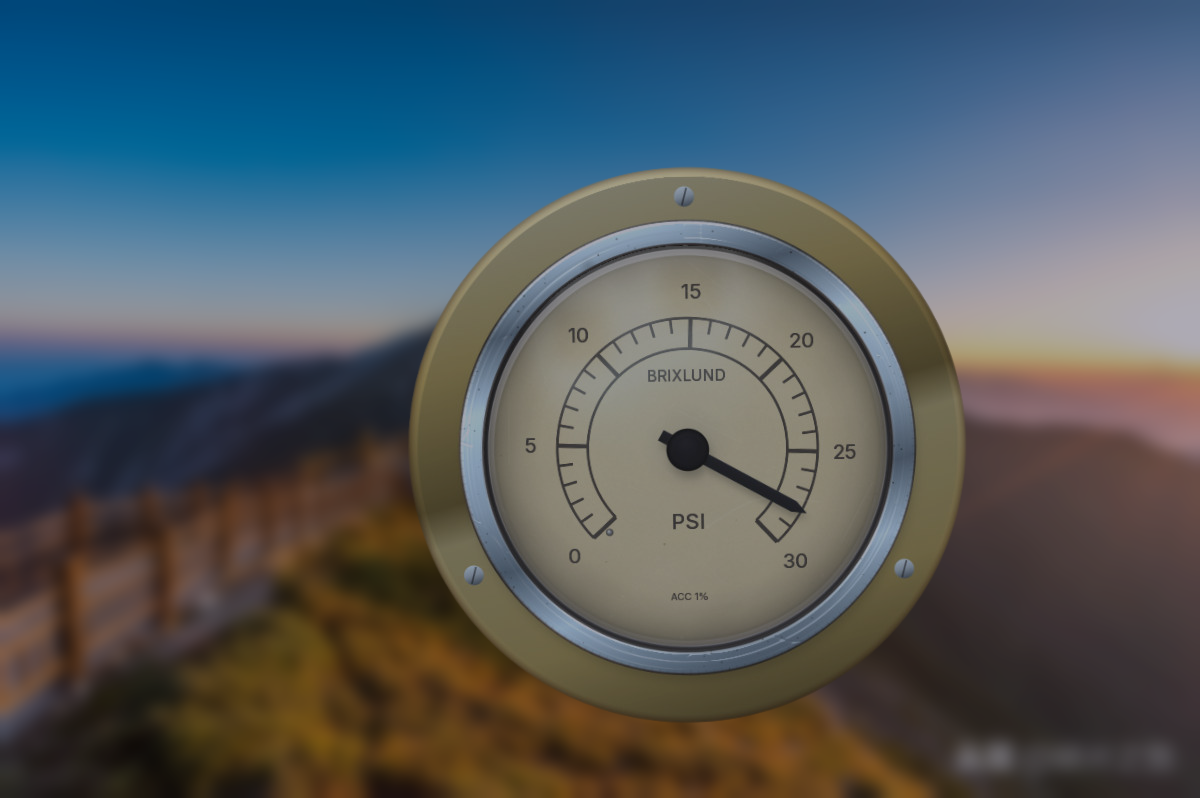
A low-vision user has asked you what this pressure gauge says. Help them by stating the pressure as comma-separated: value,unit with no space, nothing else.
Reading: 28,psi
